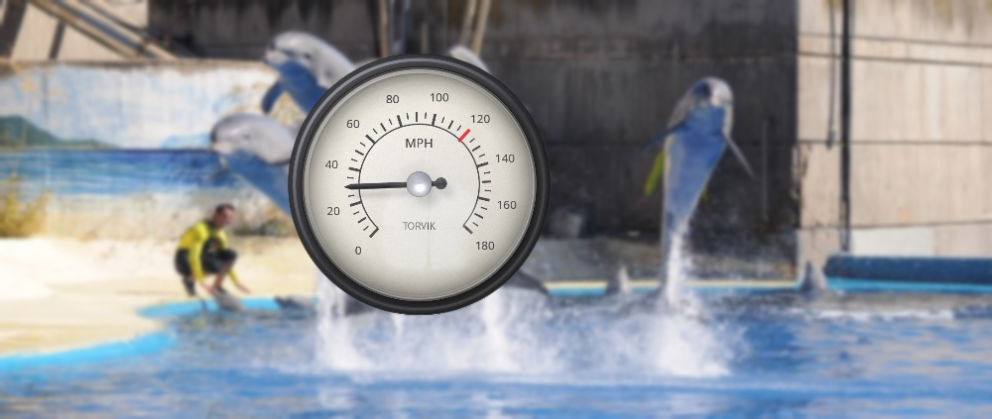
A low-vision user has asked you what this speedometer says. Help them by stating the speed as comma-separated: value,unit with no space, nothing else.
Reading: 30,mph
